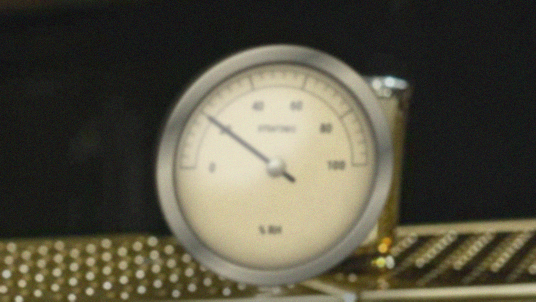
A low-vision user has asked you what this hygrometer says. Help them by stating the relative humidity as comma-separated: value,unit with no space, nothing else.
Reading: 20,%
